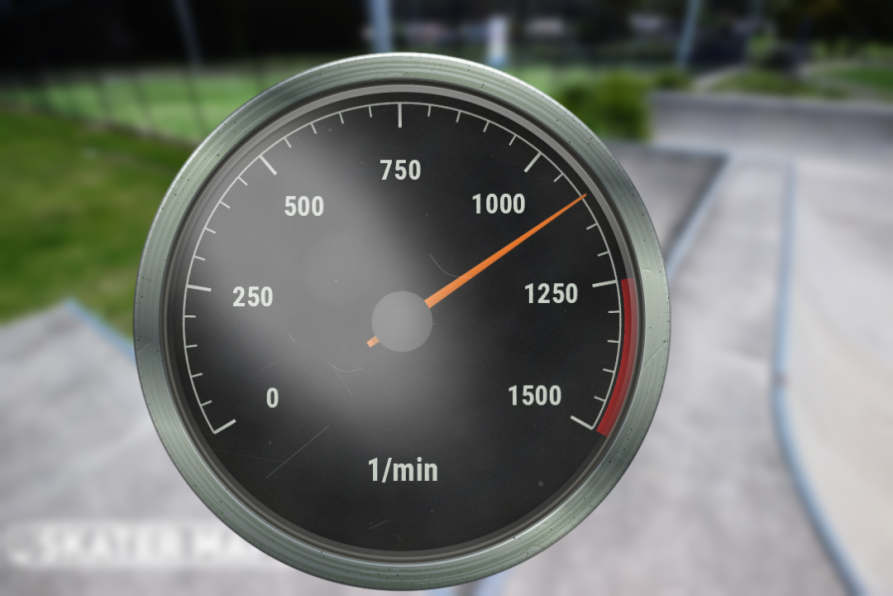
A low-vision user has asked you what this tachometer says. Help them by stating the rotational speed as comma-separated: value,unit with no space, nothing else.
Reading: 1100,rpm
